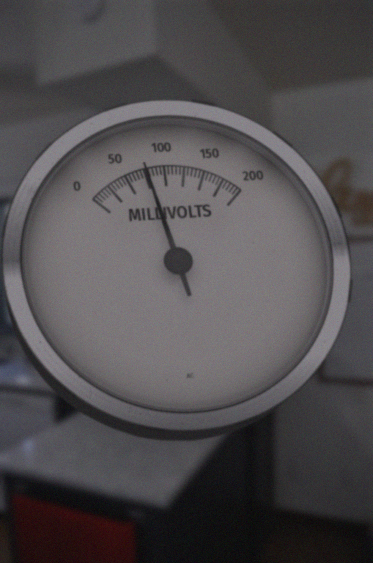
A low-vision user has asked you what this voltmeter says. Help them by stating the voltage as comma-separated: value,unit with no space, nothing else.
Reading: 75,mV
